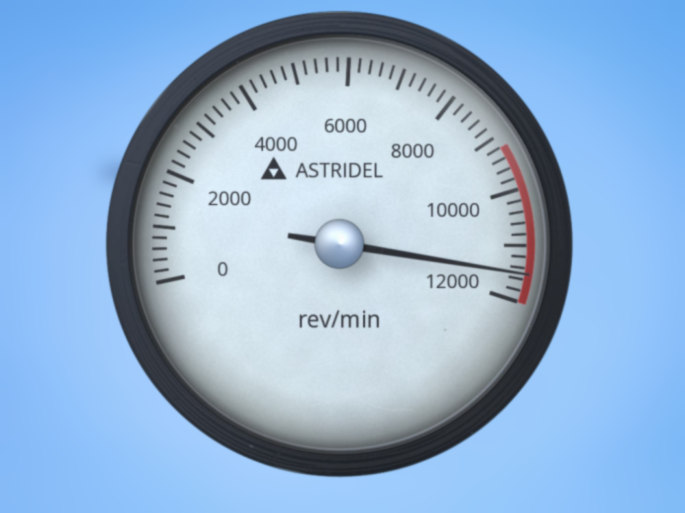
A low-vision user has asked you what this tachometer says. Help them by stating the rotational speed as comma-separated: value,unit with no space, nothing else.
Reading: 11500,rpm
